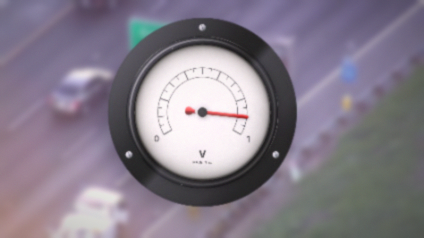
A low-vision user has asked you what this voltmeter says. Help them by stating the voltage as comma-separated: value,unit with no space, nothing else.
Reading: 0.9,V
